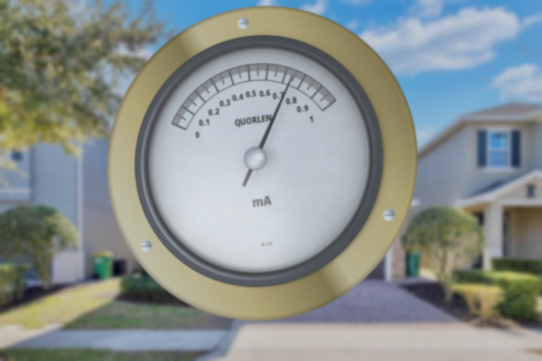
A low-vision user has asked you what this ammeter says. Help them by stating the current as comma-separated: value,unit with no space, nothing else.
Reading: 0.75,mA
